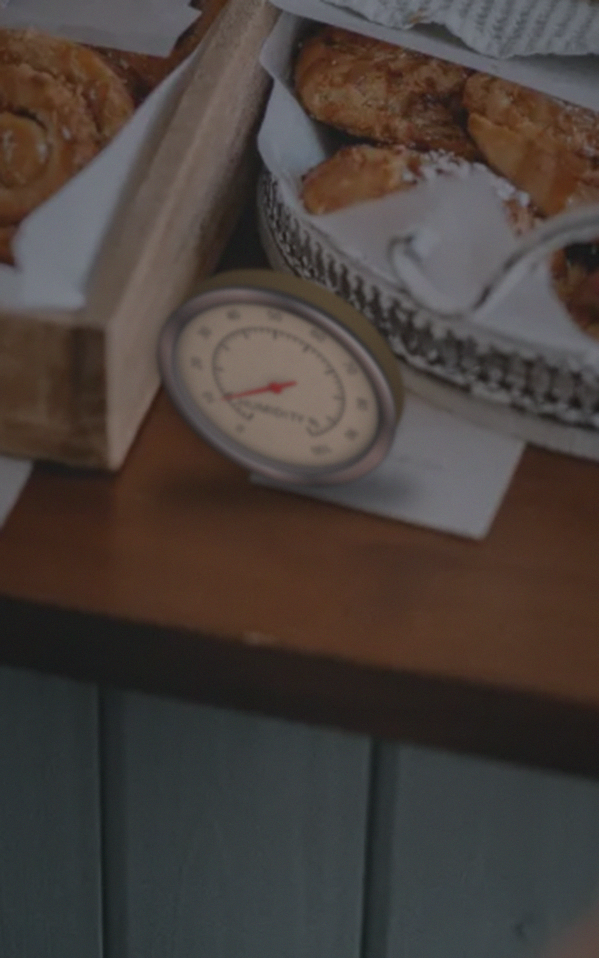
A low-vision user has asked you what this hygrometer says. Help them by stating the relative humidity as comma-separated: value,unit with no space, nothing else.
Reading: 10,%
